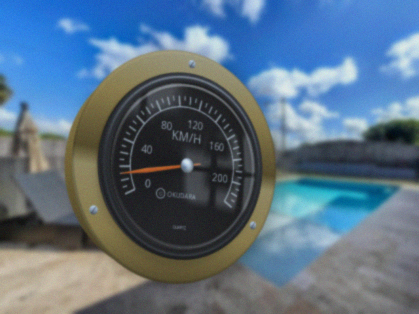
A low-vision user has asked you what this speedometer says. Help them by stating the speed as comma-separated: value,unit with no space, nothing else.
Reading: 15,km/h
